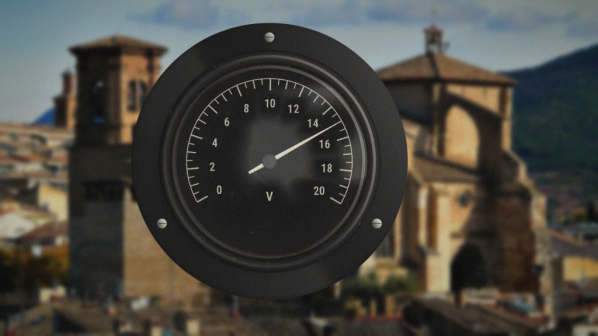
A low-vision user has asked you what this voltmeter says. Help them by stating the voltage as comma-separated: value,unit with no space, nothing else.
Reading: 15,V
